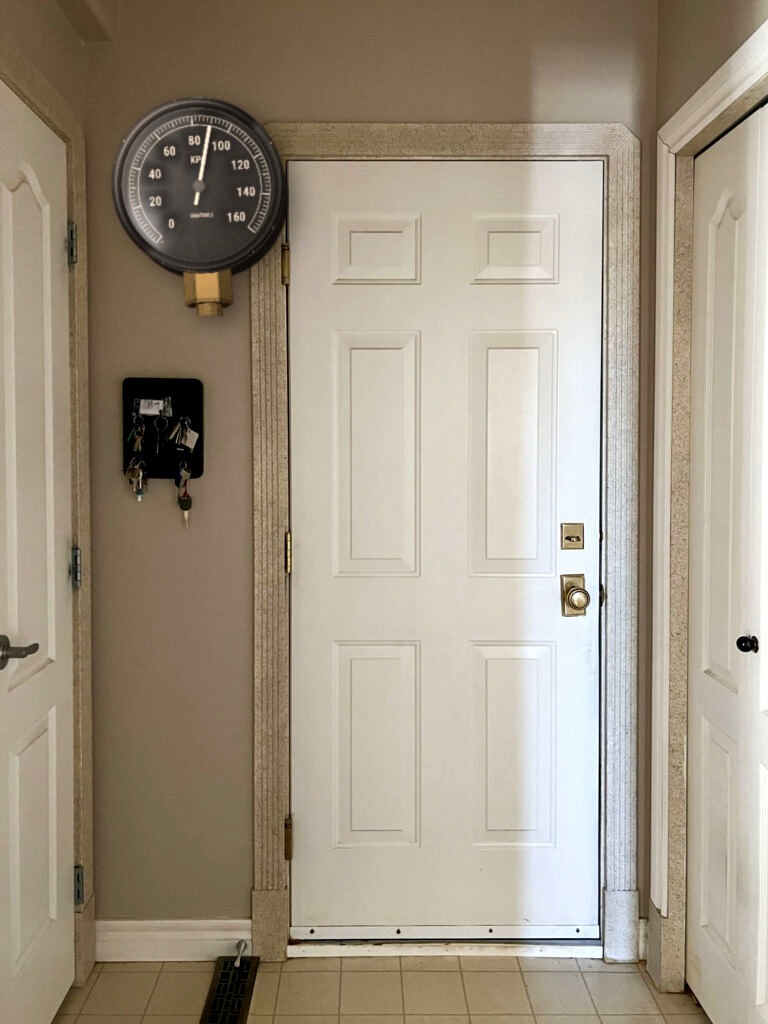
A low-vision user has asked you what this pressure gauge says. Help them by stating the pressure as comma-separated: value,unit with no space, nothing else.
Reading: 90,kPa
